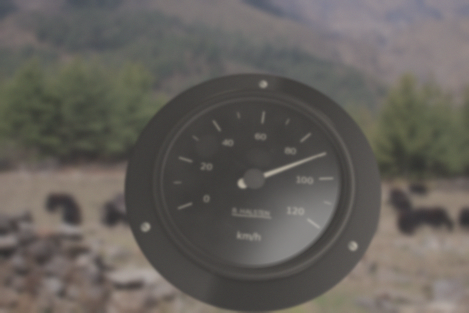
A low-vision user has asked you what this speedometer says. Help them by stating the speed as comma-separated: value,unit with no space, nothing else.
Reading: 90,km/h
